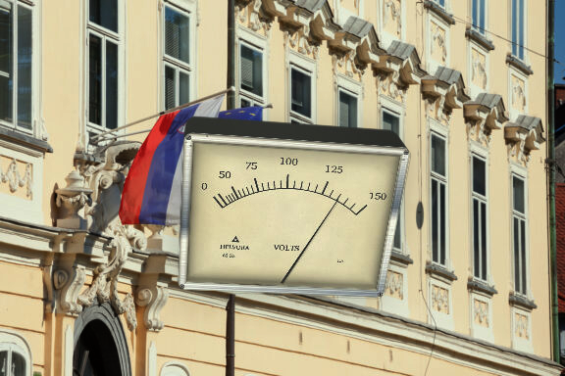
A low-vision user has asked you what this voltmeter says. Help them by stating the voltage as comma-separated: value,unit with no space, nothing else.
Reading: 135,V
